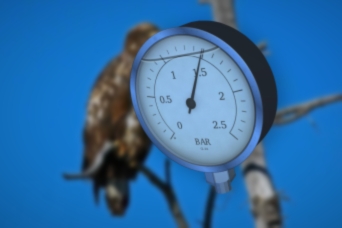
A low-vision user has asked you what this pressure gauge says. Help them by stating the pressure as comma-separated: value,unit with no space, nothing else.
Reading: 1.5,bar
